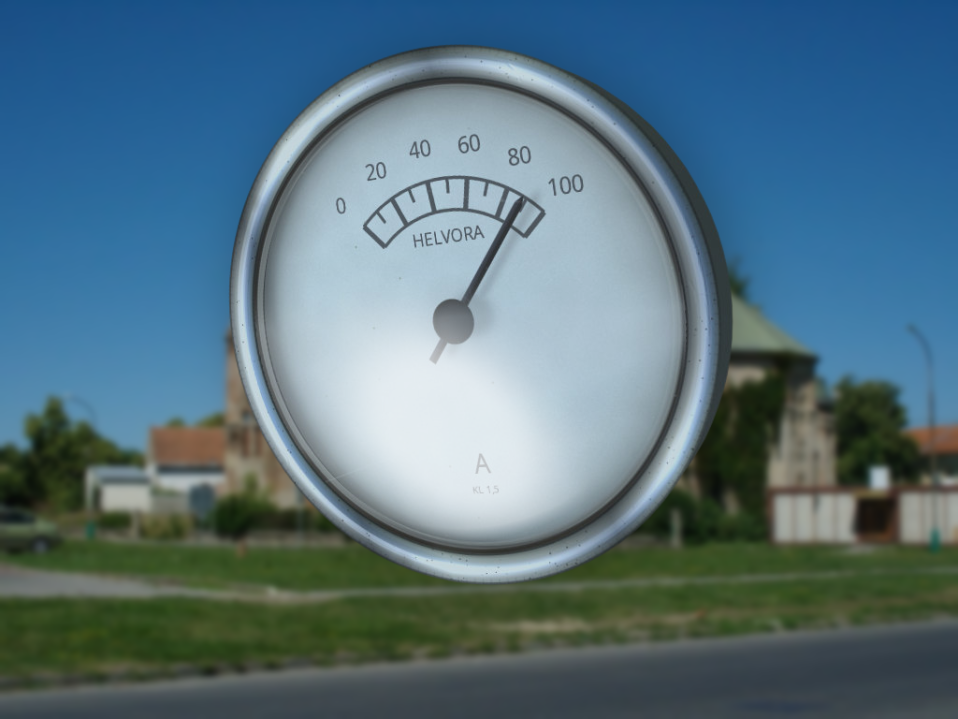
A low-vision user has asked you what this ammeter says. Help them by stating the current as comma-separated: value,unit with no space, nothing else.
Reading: 90,A
